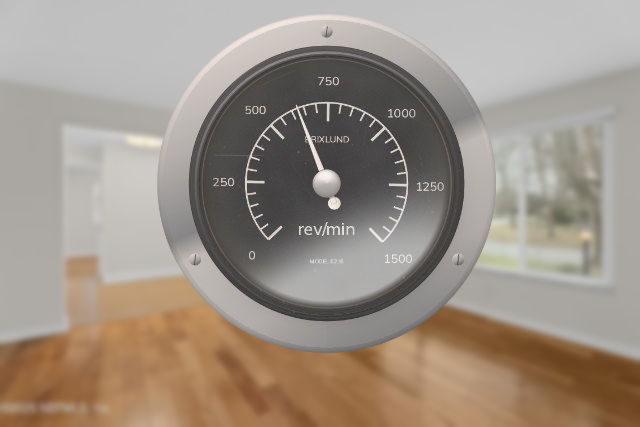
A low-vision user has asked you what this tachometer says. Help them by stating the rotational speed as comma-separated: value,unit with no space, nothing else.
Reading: 625,rpm
